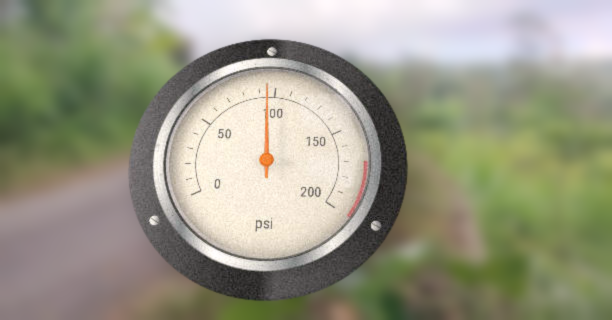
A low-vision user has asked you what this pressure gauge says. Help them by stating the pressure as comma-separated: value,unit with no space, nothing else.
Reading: 95,psi
